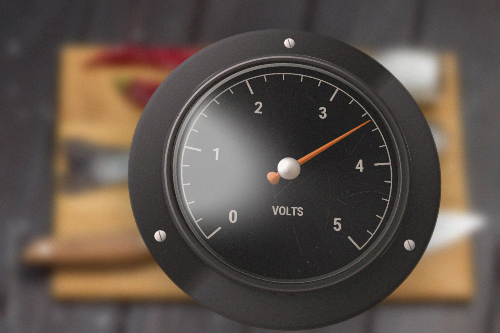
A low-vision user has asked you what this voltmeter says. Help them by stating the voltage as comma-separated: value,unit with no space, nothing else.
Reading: 3.5,V
